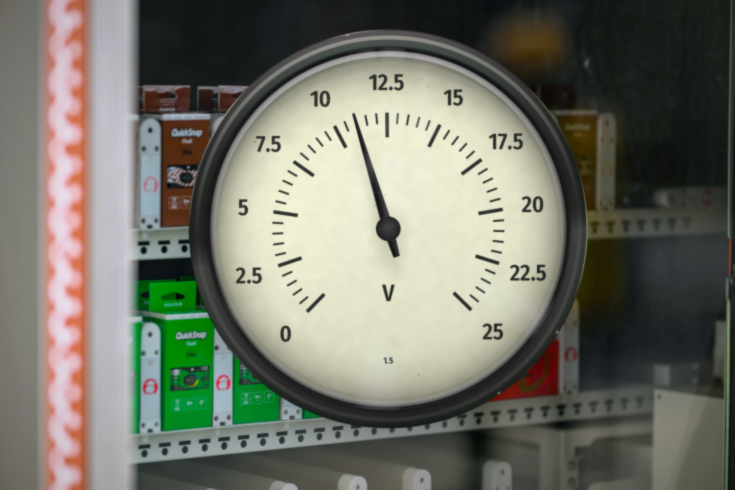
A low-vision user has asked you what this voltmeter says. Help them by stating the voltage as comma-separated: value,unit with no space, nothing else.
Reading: 11,V
